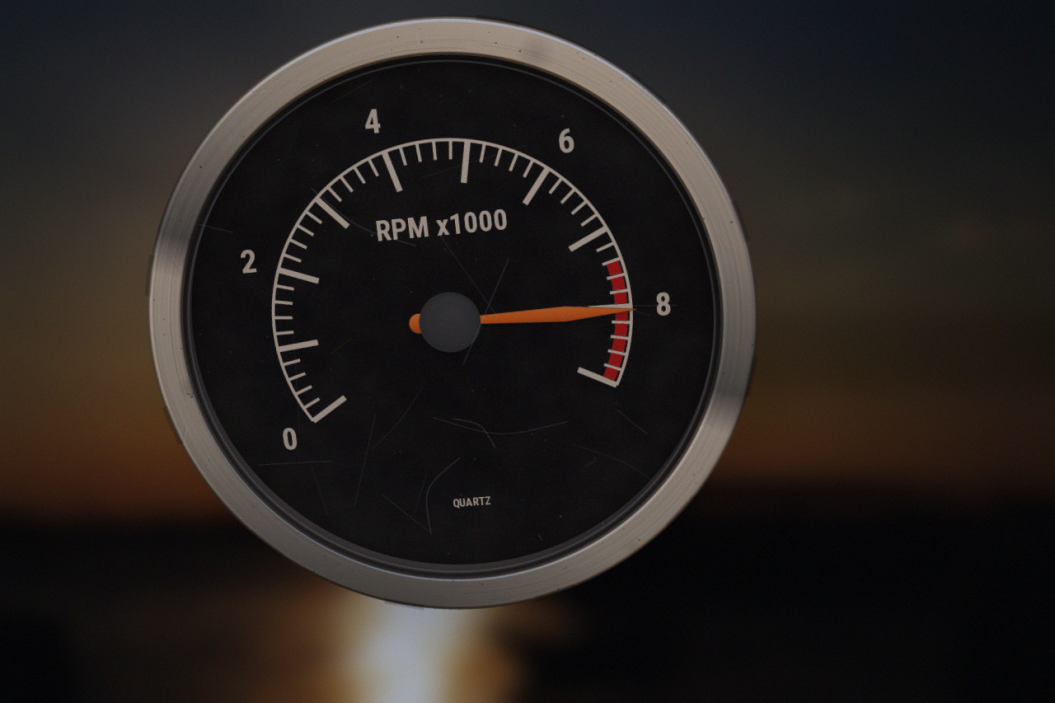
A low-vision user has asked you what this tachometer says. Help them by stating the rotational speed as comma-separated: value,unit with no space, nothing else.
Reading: 8000,rpm
